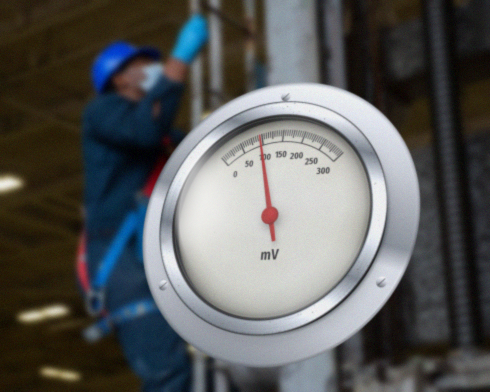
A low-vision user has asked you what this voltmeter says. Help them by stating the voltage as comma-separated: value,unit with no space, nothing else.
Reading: 100,mV
